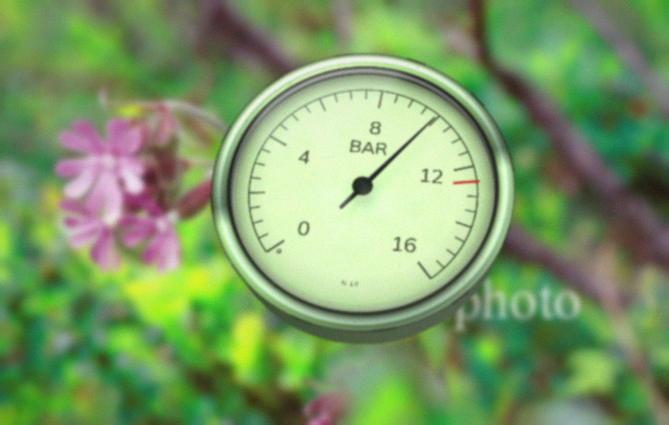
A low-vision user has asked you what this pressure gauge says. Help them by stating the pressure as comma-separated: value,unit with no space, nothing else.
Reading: 10,bar
